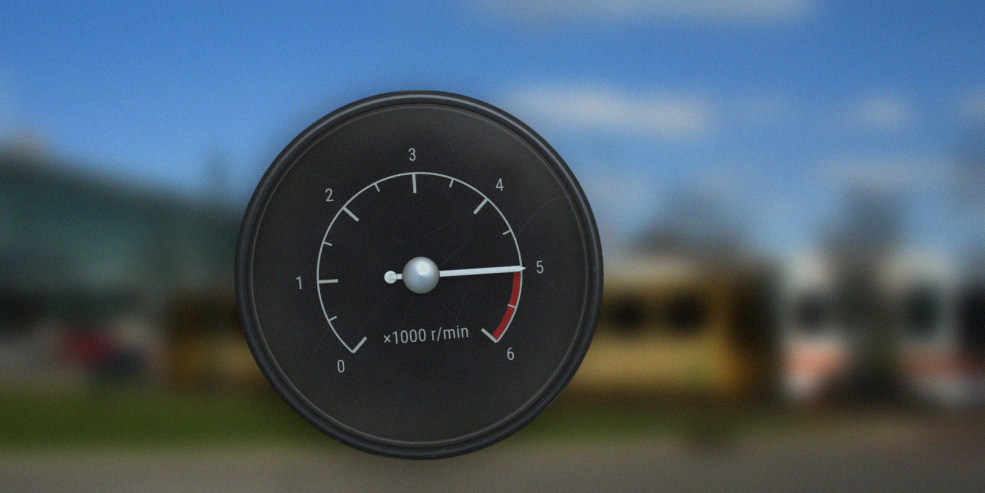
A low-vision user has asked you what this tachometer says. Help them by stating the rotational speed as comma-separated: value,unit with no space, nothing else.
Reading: 5000,rpm
